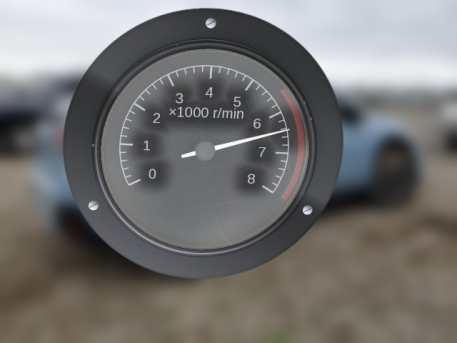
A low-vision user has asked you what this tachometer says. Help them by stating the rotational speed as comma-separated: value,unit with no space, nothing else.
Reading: 6400,rpm
